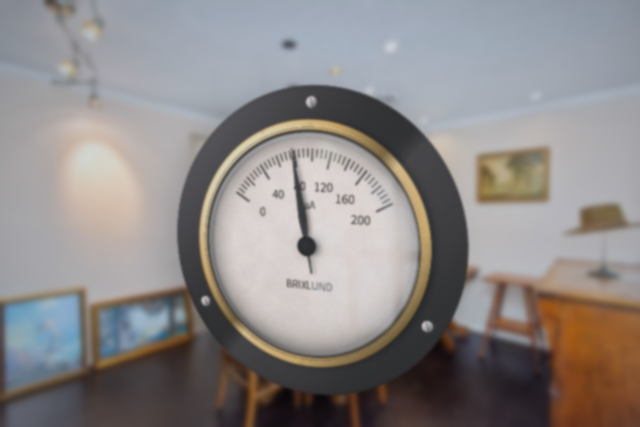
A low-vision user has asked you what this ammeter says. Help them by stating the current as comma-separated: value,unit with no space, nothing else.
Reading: 80,µA
